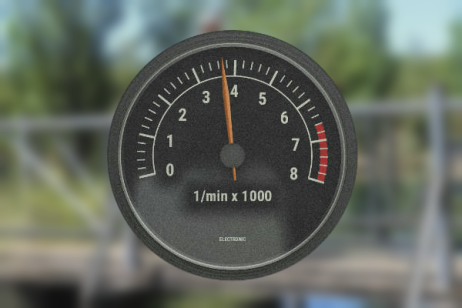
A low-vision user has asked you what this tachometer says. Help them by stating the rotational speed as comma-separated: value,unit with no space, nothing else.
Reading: 3700,rpm
